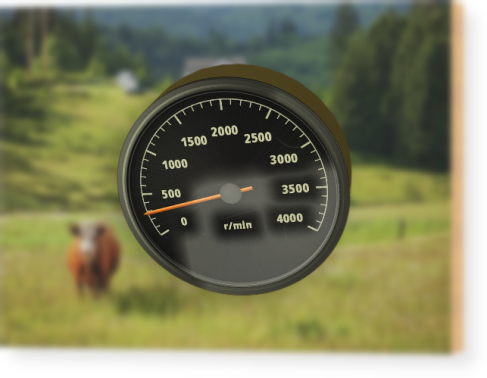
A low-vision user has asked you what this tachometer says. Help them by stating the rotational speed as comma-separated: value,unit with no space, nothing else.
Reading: 300,rpm
